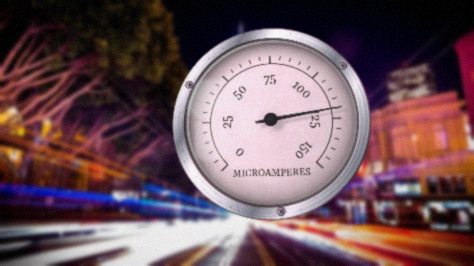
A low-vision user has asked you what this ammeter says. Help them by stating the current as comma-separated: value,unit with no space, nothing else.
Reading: 120,µA
